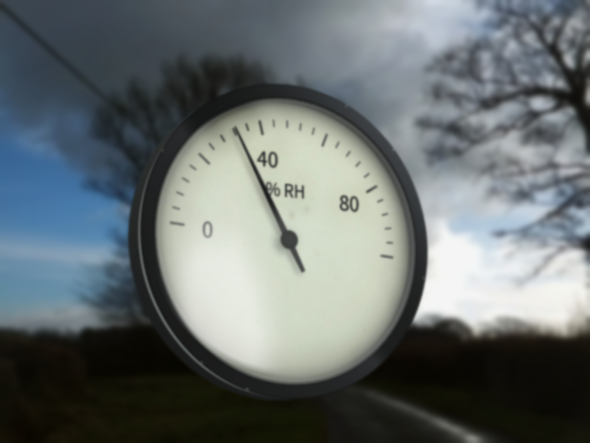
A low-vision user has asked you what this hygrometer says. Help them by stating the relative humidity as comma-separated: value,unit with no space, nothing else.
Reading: 32,%
